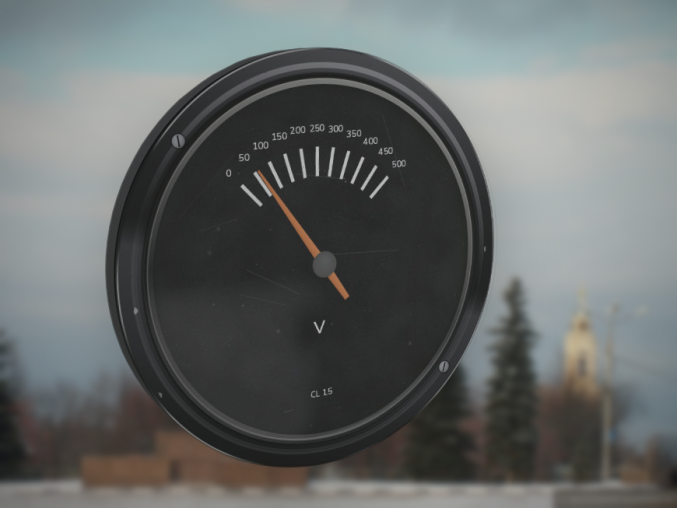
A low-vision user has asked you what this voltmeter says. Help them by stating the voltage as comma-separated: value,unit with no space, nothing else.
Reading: 50,V
